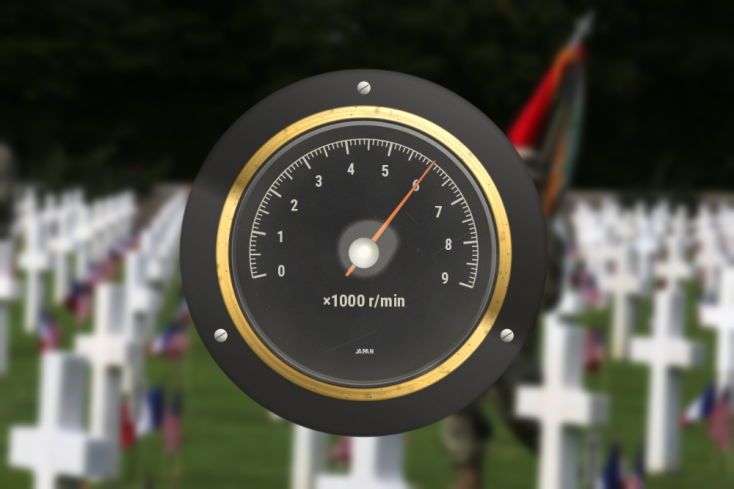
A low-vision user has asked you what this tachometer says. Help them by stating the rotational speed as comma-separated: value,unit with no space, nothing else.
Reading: 6000,rpm
